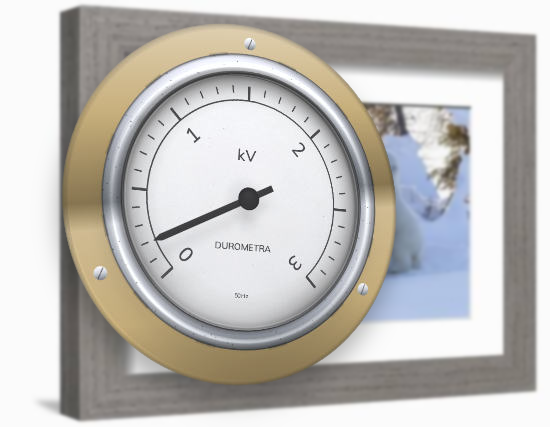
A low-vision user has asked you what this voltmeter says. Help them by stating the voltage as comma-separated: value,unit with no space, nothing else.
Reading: 0.2,kV
